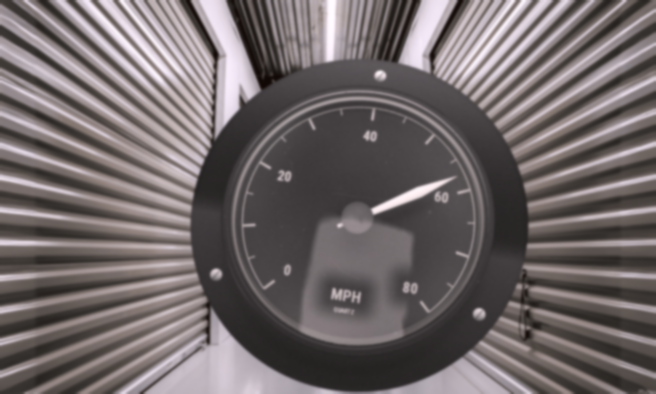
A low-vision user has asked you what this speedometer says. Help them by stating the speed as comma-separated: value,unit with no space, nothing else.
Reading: 57.5,mph
